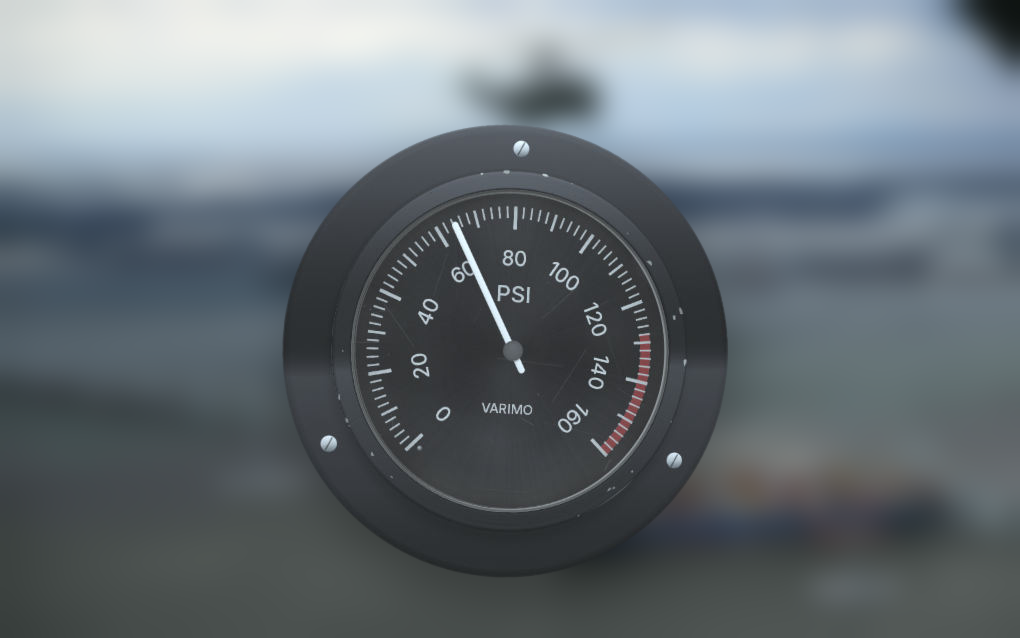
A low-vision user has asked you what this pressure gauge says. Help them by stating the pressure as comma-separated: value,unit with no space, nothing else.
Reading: 64,psi
